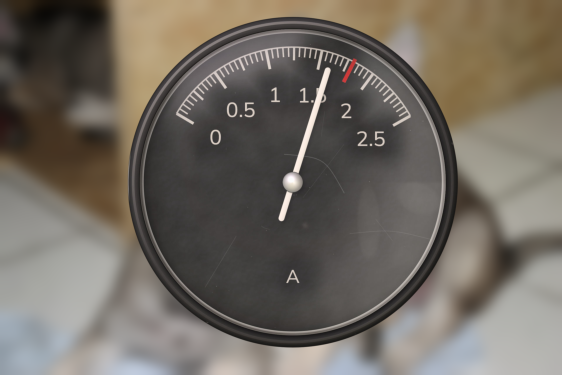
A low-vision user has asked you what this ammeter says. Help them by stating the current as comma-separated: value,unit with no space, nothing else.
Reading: 1.6,A
